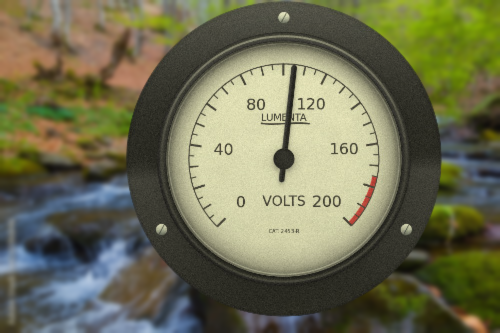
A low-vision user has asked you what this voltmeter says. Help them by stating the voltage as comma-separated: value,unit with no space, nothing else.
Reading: 105,V
